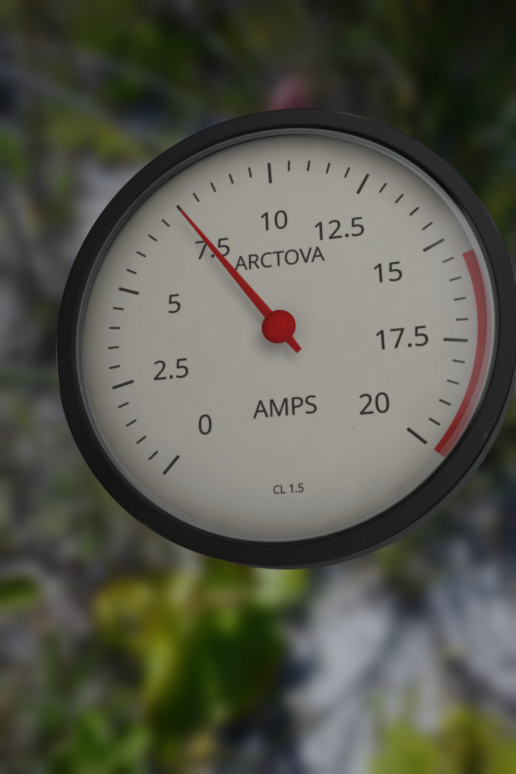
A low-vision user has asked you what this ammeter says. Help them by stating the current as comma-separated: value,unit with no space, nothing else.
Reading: 7.5,A
